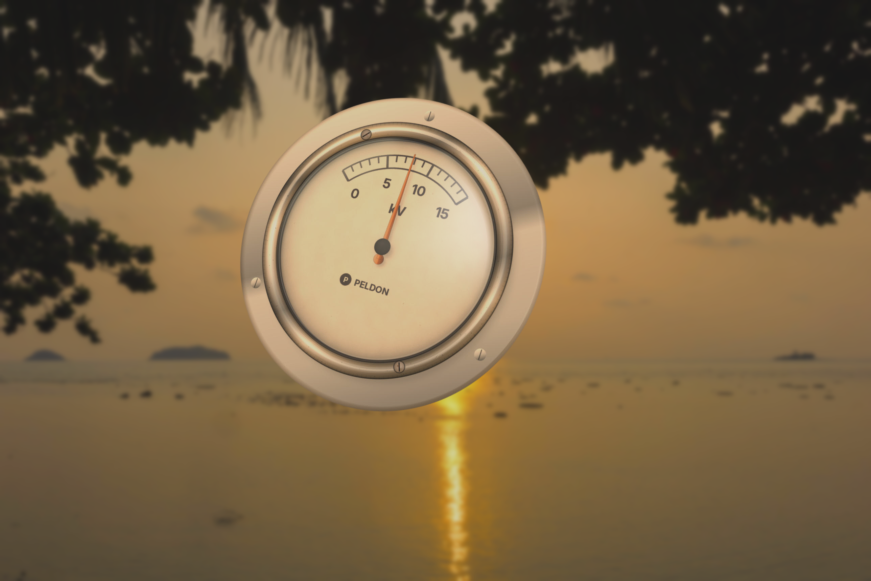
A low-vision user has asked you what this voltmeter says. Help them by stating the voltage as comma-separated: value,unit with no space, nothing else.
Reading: 8,kV
